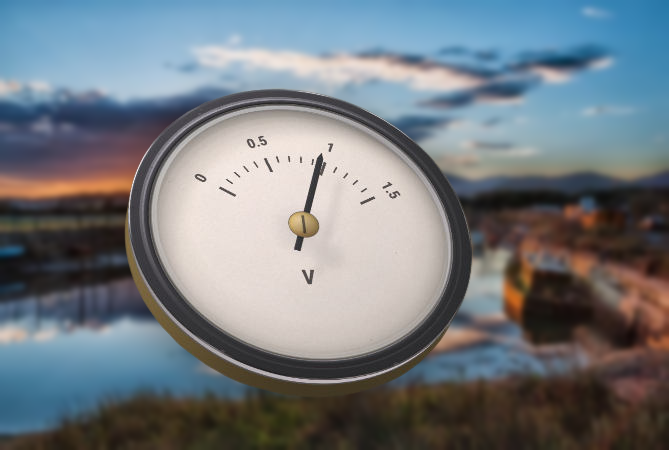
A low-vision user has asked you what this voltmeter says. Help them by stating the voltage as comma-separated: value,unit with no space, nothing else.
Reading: 0.95,V
